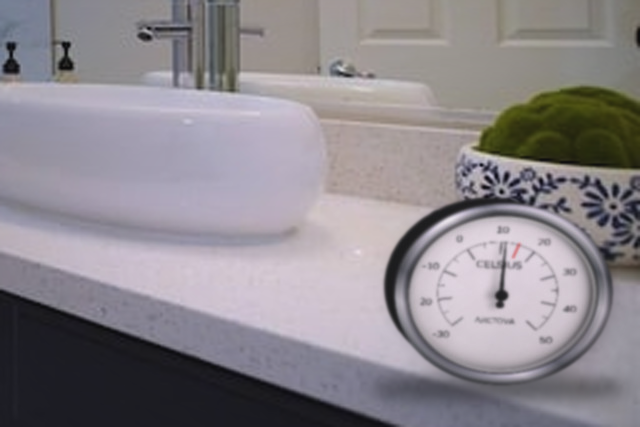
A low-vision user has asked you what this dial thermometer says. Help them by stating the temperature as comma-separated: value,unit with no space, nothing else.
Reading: 10,°C
